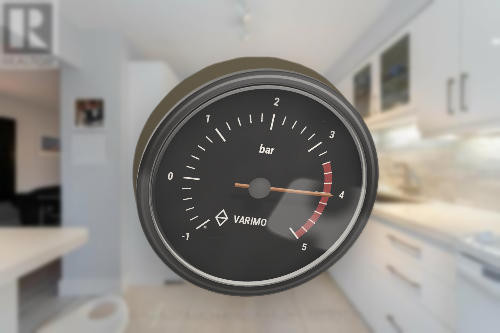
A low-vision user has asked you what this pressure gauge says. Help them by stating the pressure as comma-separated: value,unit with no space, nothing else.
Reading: 4,bar
